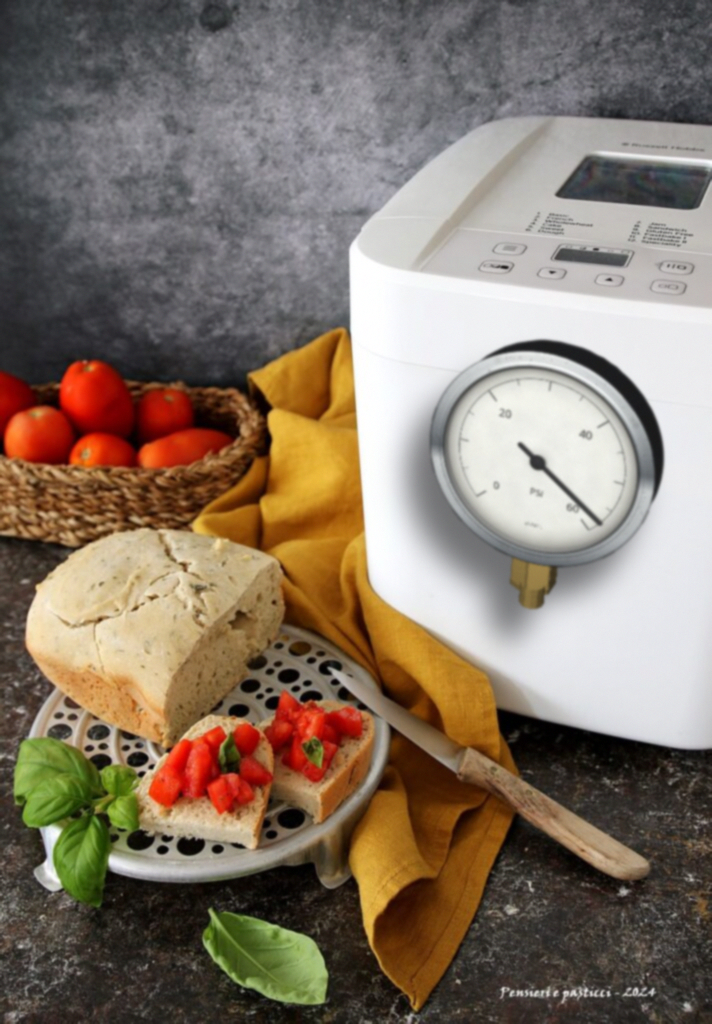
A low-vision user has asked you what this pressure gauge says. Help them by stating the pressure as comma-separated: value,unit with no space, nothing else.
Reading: 57.5,psi
